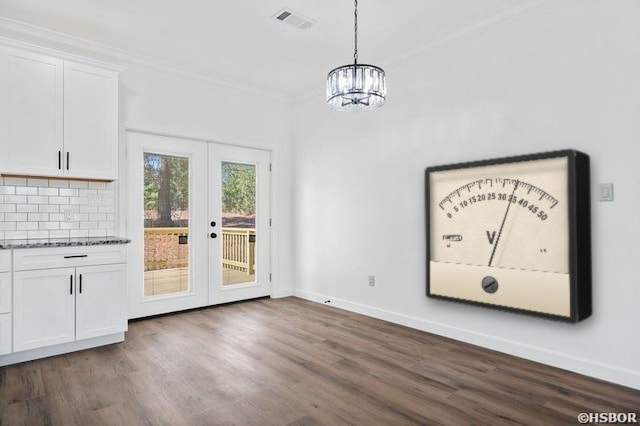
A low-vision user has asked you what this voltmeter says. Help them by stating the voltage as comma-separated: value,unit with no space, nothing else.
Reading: 35,V
